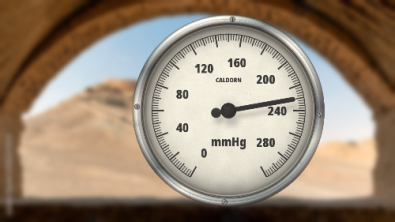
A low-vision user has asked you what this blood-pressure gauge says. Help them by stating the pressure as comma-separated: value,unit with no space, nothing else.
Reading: 230,mmHg
